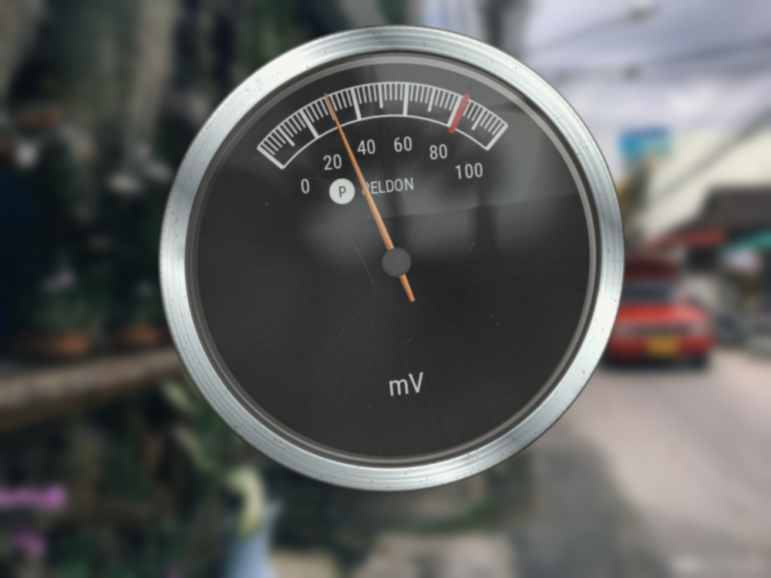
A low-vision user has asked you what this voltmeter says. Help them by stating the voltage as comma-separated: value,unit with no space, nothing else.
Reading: 30,mV
